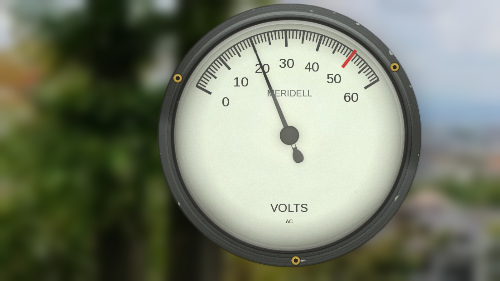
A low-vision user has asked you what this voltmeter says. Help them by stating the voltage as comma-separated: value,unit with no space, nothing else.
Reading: 20,V
